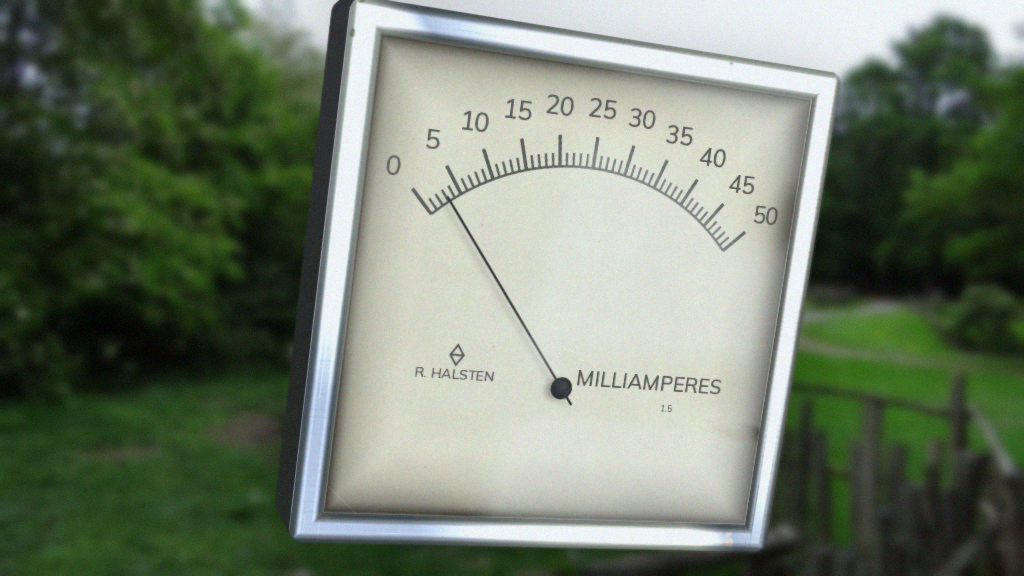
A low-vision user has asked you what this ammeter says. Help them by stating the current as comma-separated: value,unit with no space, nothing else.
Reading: 3,mA
